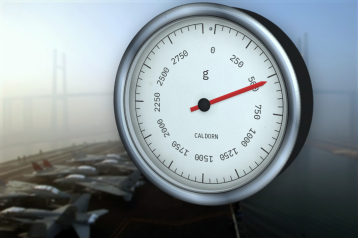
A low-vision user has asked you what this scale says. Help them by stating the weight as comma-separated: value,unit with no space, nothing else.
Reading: 525,g
